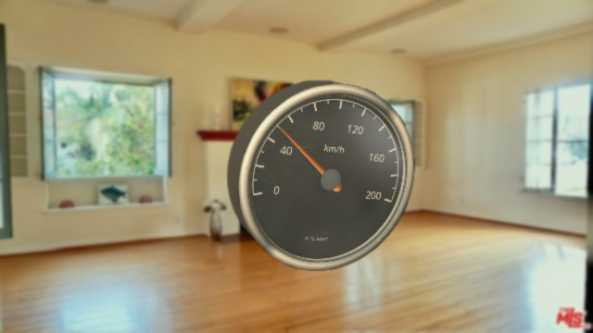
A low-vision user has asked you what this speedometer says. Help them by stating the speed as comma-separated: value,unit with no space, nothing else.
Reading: 50,km/h
